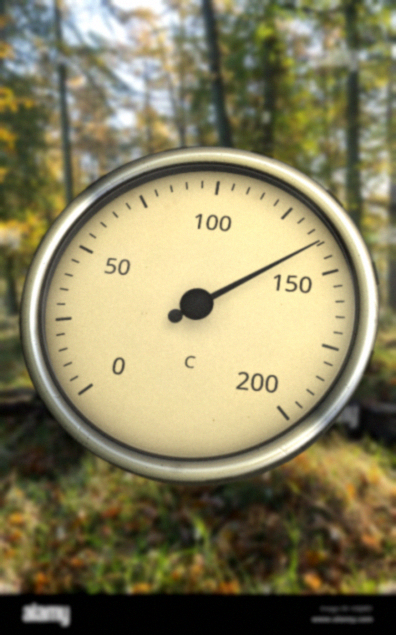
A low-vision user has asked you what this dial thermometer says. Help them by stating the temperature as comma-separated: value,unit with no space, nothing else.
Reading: 140,°C
